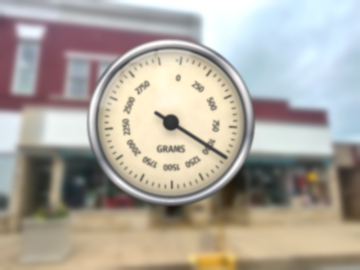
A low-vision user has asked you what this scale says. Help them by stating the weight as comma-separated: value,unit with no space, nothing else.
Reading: 1000,g
